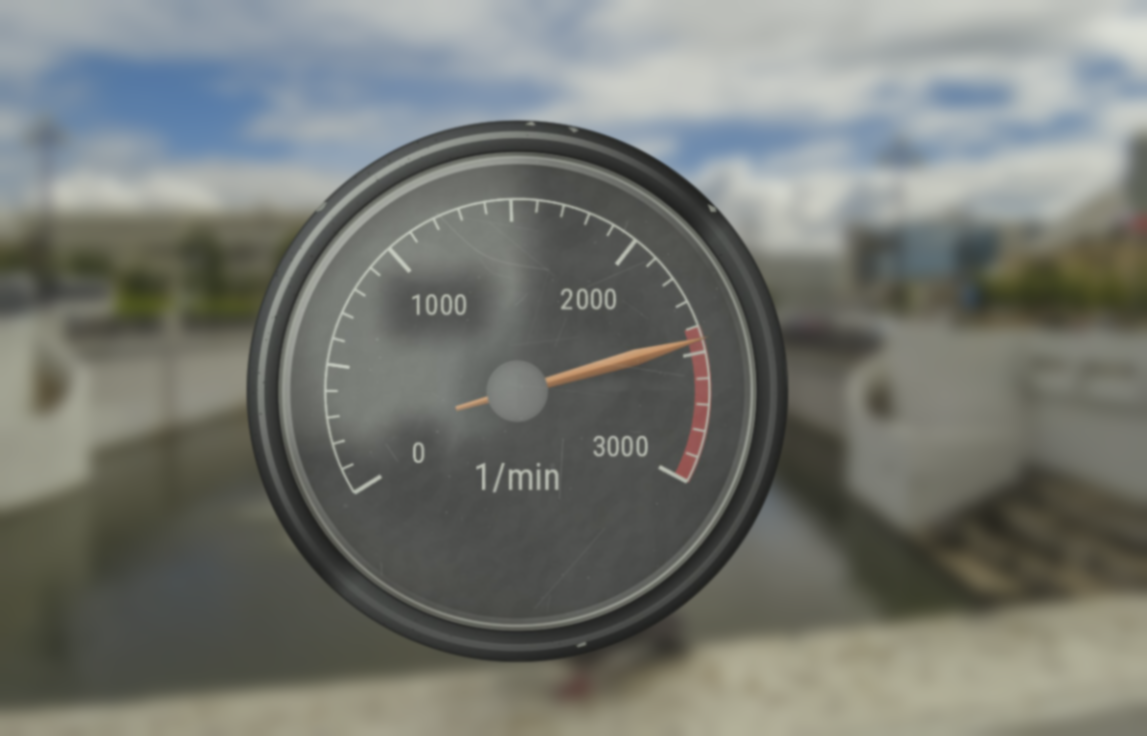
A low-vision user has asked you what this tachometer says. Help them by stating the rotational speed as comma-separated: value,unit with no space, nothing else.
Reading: 2450,rpm
